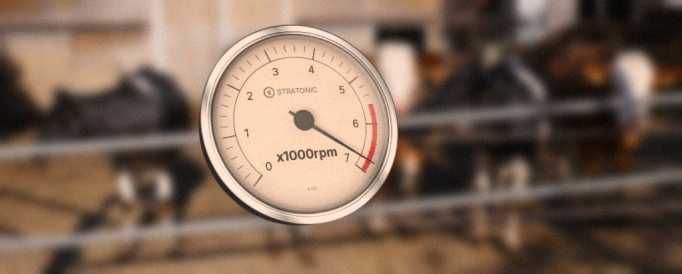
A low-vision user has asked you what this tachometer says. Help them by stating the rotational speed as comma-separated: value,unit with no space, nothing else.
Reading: 6800,rpm
